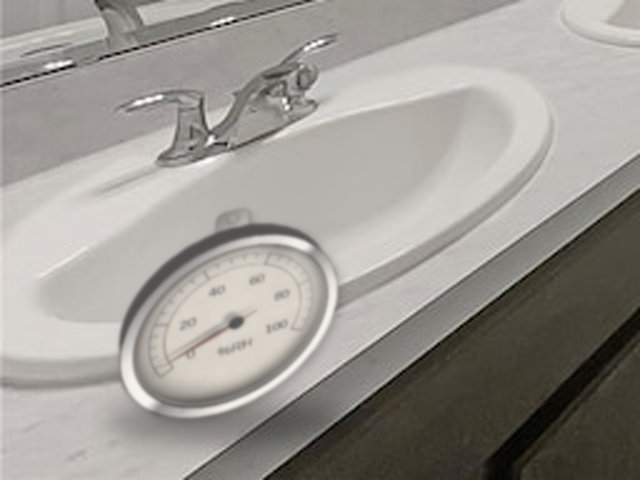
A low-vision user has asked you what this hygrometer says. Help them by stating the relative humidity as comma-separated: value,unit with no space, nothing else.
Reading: 4,%
